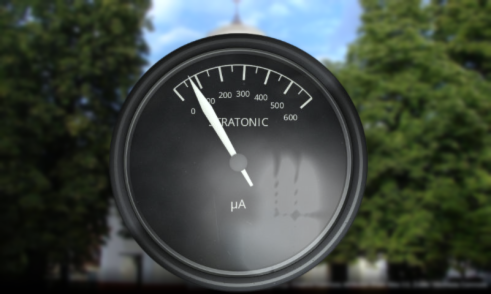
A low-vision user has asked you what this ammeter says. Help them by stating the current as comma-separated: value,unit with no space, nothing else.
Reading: 75,µA
